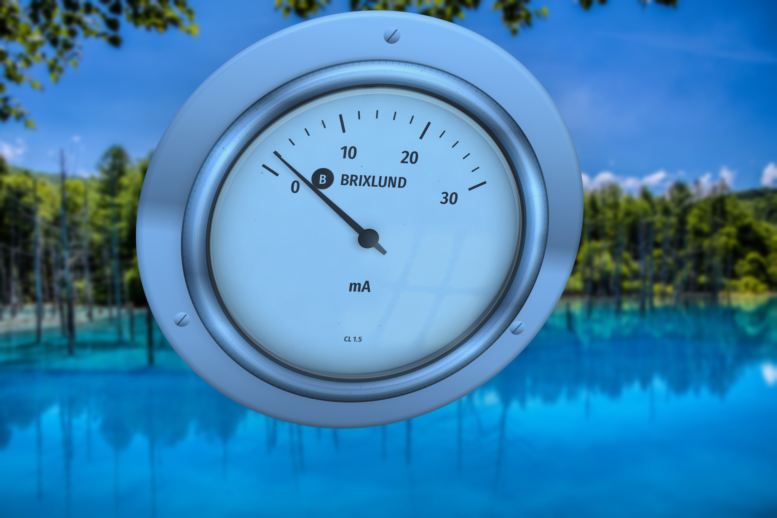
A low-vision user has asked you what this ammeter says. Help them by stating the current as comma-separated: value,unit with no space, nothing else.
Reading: 2,mA
